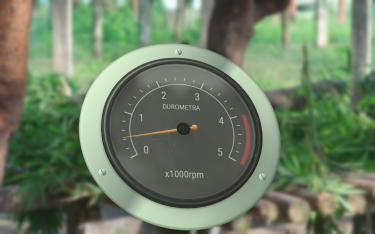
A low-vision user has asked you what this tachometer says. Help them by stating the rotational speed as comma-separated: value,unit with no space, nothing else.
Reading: 400,rpm
